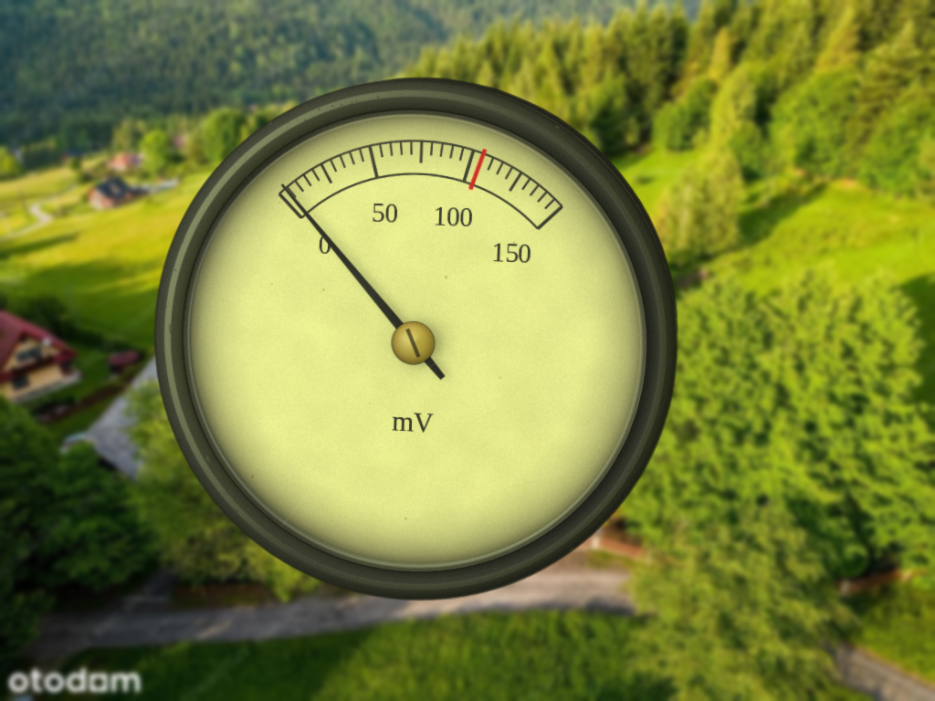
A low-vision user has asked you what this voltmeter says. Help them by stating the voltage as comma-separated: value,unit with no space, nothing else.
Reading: 5,mV
